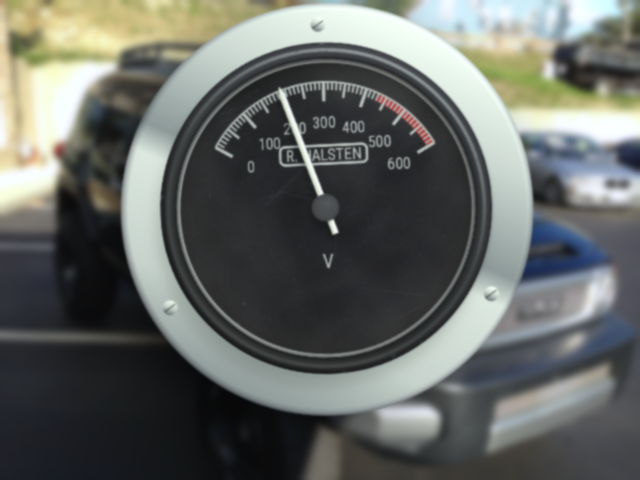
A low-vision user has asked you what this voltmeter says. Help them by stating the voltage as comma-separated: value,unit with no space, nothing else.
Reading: 200,V
